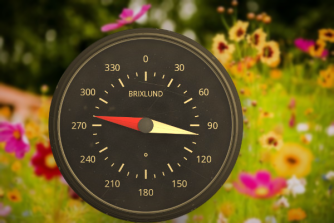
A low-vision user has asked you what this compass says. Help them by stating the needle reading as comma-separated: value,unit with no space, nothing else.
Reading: 280,°
